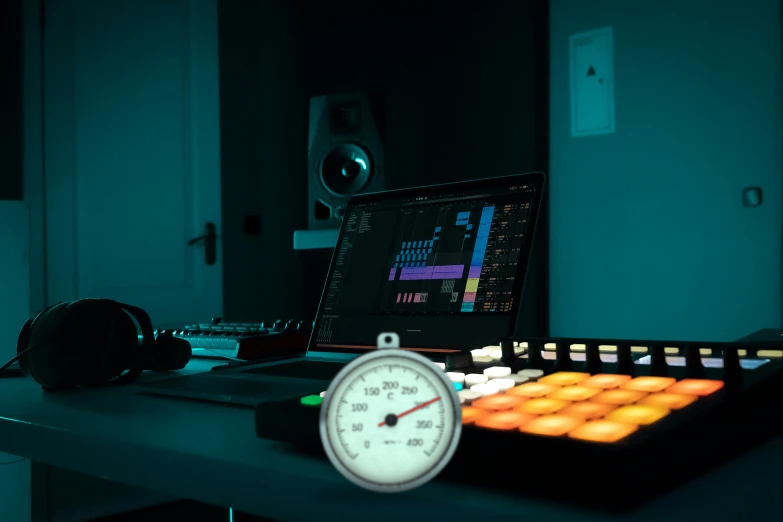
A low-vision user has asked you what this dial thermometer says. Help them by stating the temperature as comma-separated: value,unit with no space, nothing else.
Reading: 300,°C
